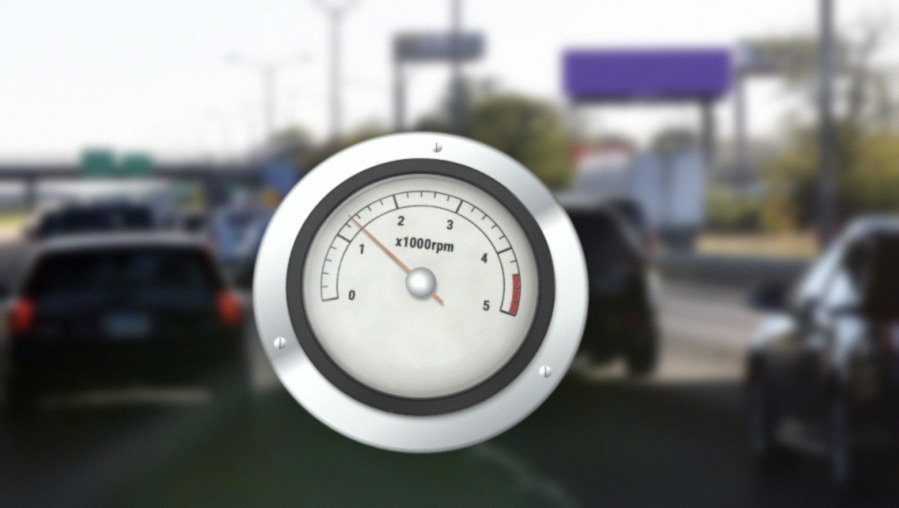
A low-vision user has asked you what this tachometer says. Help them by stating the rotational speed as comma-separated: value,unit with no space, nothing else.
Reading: 1300,rpm
